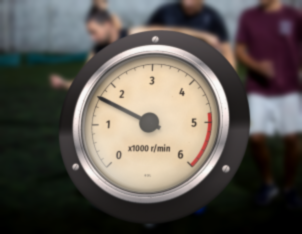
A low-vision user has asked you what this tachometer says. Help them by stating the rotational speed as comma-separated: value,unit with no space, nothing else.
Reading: 1600,rpm
